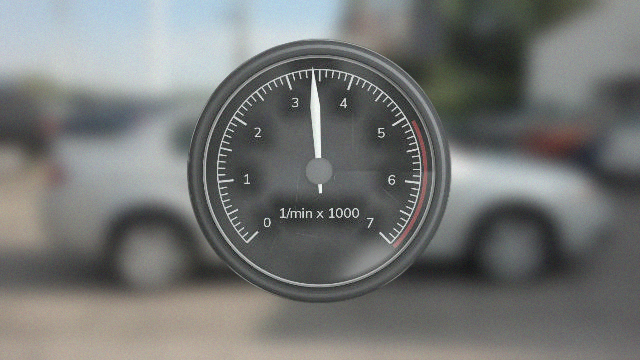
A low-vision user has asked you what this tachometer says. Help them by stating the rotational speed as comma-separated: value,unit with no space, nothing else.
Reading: 3400,rpm
